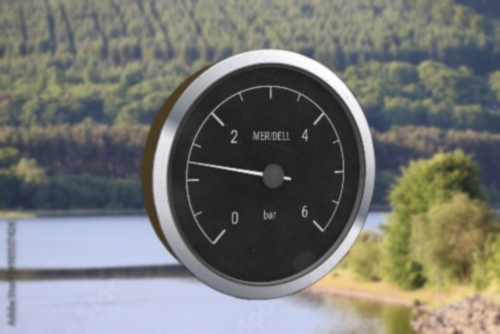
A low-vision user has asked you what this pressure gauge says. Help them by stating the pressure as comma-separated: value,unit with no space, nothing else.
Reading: 1.25,bar
